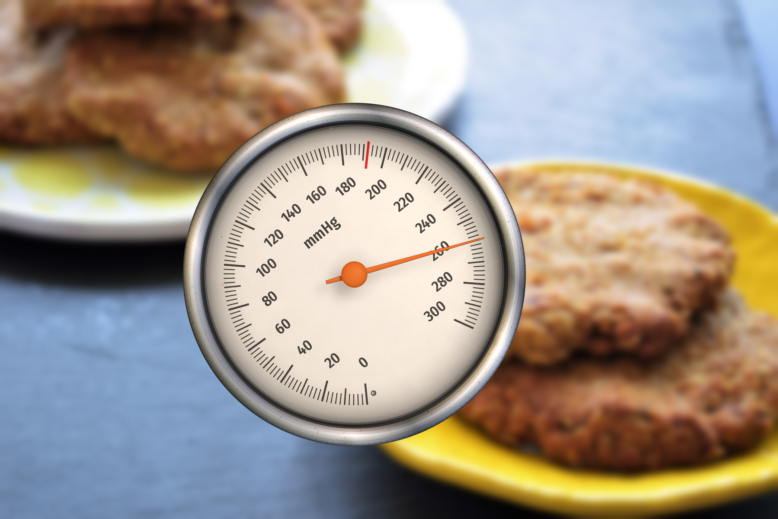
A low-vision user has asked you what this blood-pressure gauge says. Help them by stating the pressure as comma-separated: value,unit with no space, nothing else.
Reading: 260,mmHg
